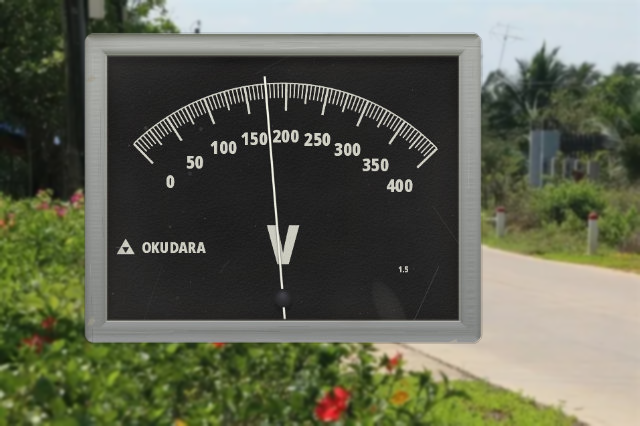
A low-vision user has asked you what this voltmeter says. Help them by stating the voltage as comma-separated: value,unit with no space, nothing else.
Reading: 175,V
